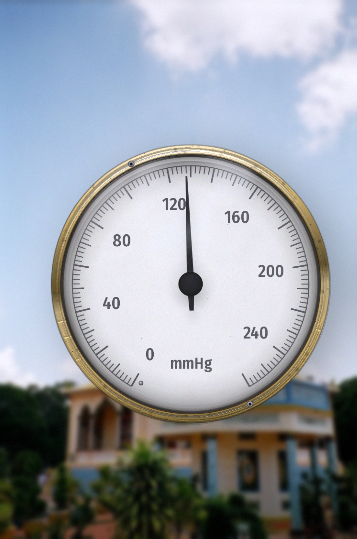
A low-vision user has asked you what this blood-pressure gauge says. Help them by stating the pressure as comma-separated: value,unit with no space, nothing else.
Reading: 128,mmHg
